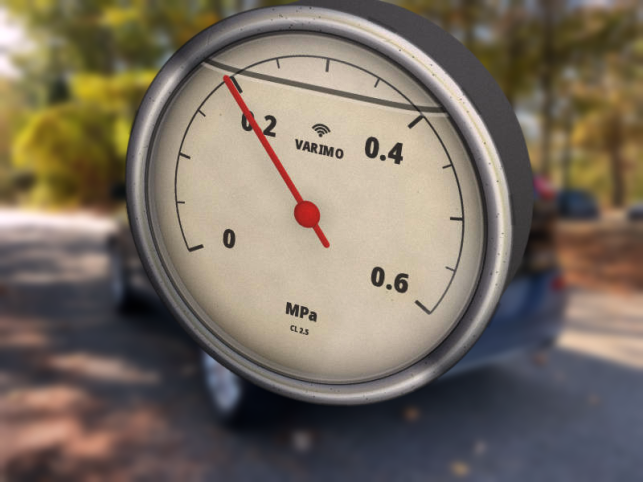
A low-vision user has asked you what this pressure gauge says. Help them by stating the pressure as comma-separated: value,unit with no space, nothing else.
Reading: 0.2,MPa
